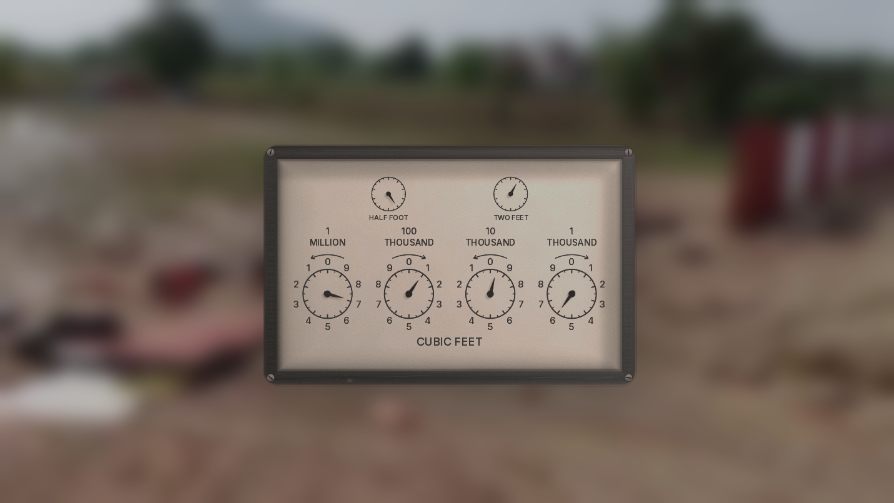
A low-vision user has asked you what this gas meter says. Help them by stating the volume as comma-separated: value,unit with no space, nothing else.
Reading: 709600,ft³
